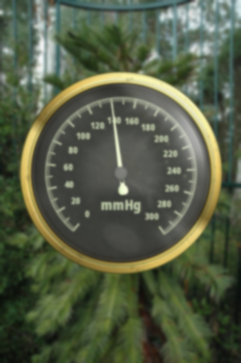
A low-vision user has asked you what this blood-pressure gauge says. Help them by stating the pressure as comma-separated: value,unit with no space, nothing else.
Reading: 140,mmHg
